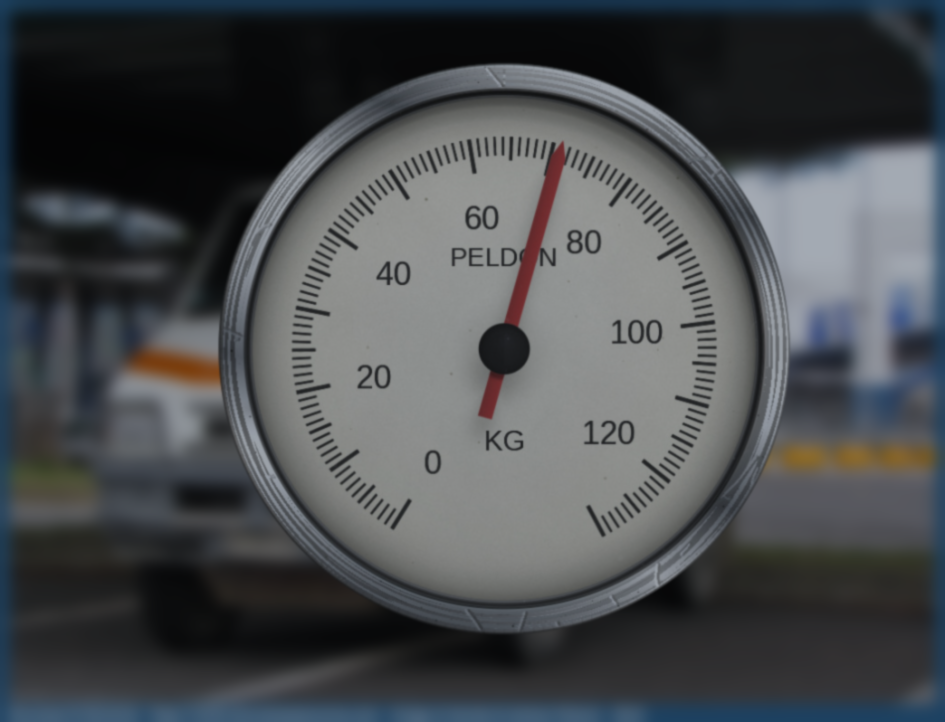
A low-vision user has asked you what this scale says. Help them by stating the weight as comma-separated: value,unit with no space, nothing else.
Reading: 71,kg
